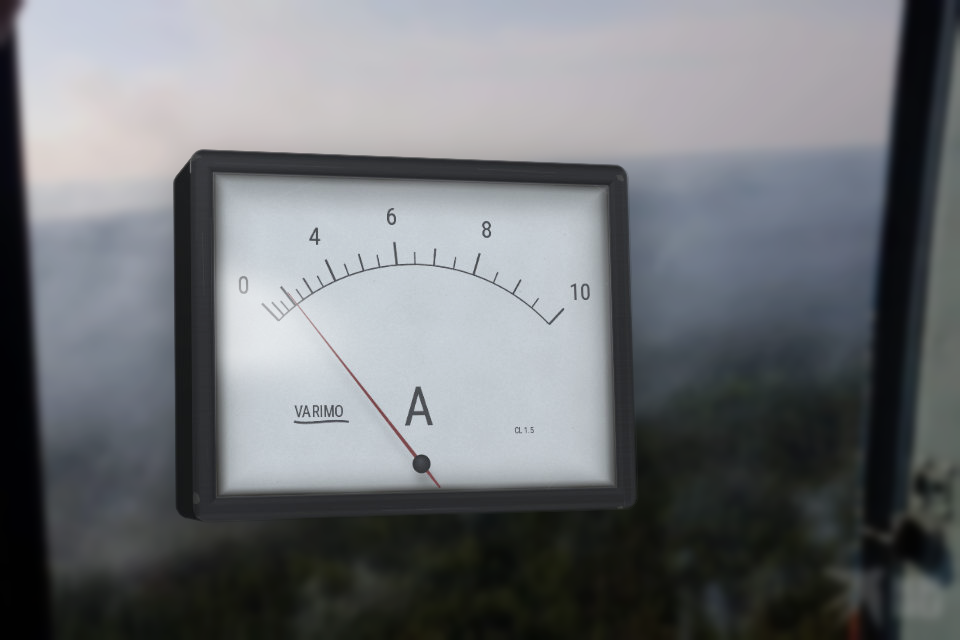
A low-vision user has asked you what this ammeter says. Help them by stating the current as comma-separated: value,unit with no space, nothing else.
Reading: 2,A
